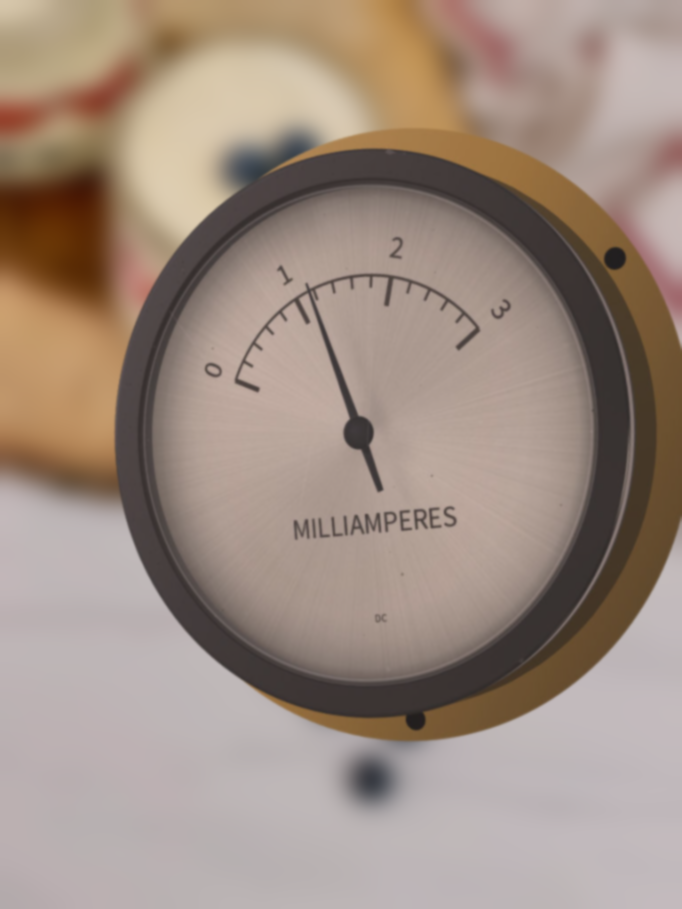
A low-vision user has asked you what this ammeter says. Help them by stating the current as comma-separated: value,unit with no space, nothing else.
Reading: 1.2,mA
